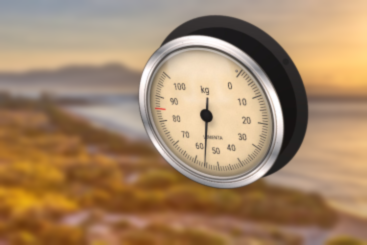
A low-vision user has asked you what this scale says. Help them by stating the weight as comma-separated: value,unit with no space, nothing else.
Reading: 55,kg
